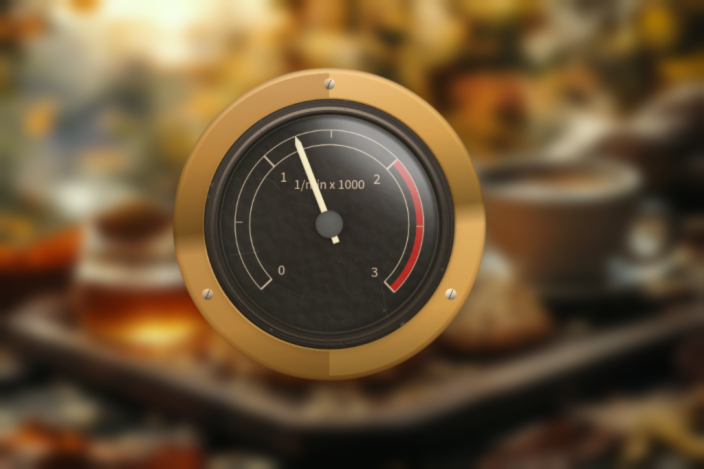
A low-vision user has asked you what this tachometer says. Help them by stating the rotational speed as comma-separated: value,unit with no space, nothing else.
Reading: 1250,rpm
